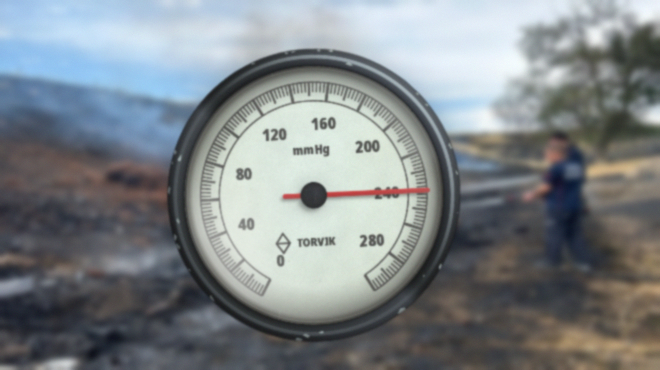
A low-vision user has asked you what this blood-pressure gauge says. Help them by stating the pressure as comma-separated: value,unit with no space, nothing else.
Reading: 240,mmHg
